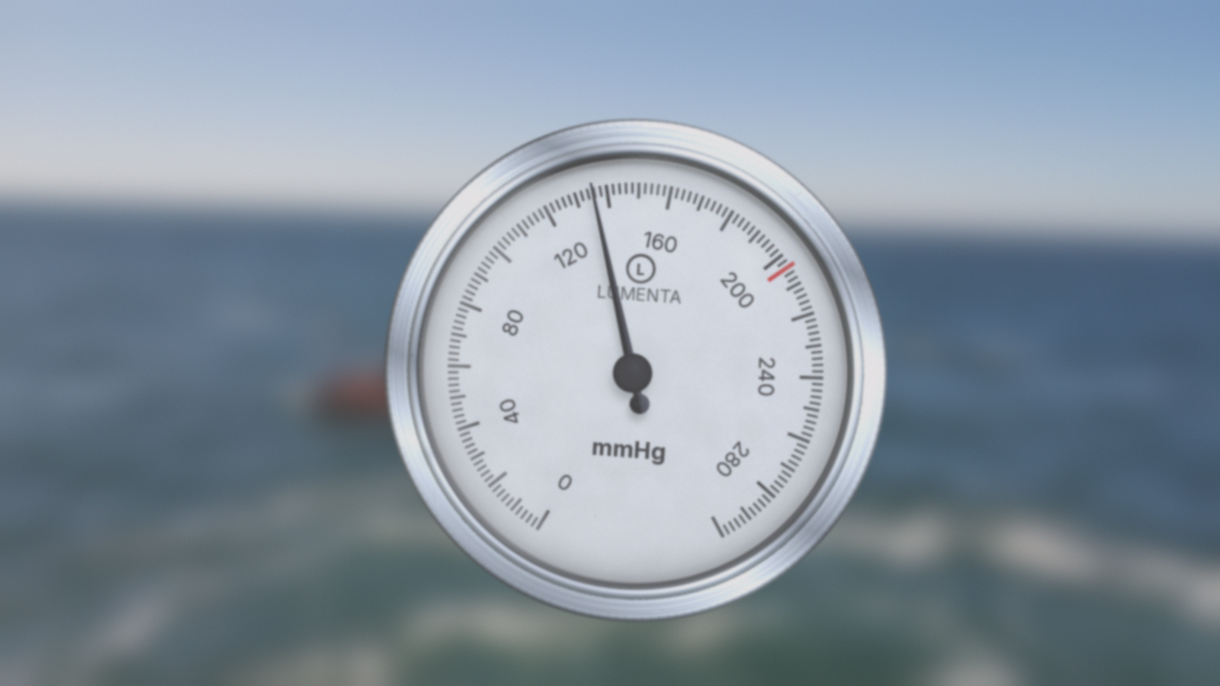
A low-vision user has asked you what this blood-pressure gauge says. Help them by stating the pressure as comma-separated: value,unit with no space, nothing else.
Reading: 136,mmHg
